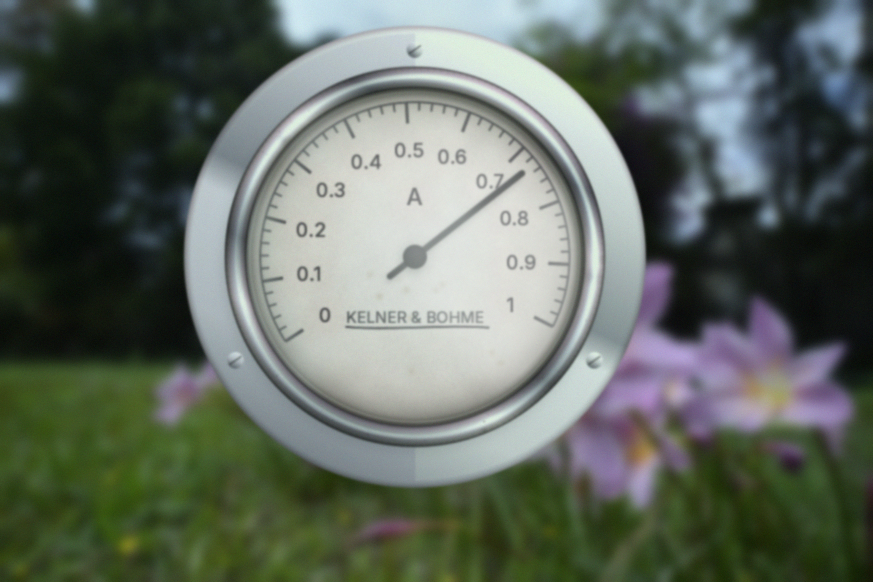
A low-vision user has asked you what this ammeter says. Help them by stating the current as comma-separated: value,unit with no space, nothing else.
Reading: 0.73,A
